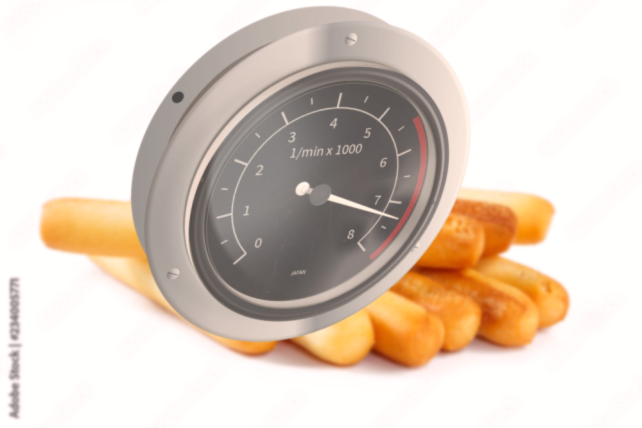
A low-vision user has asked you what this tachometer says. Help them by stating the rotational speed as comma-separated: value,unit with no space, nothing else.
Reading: 7250,rpm
